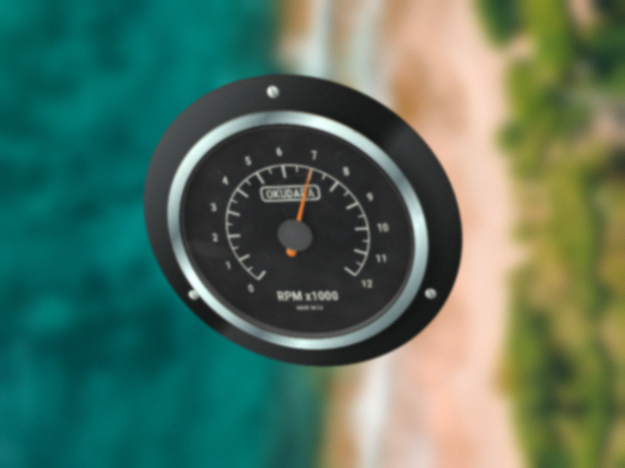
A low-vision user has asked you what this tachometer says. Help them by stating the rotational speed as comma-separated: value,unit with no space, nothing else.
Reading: 7000,rpm
